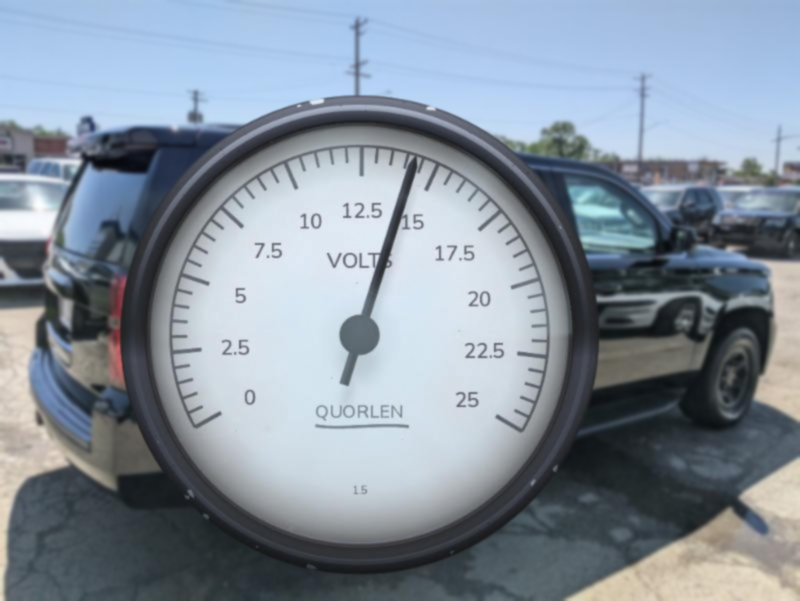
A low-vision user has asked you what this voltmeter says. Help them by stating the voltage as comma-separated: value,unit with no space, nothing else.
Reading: 14.25,V
